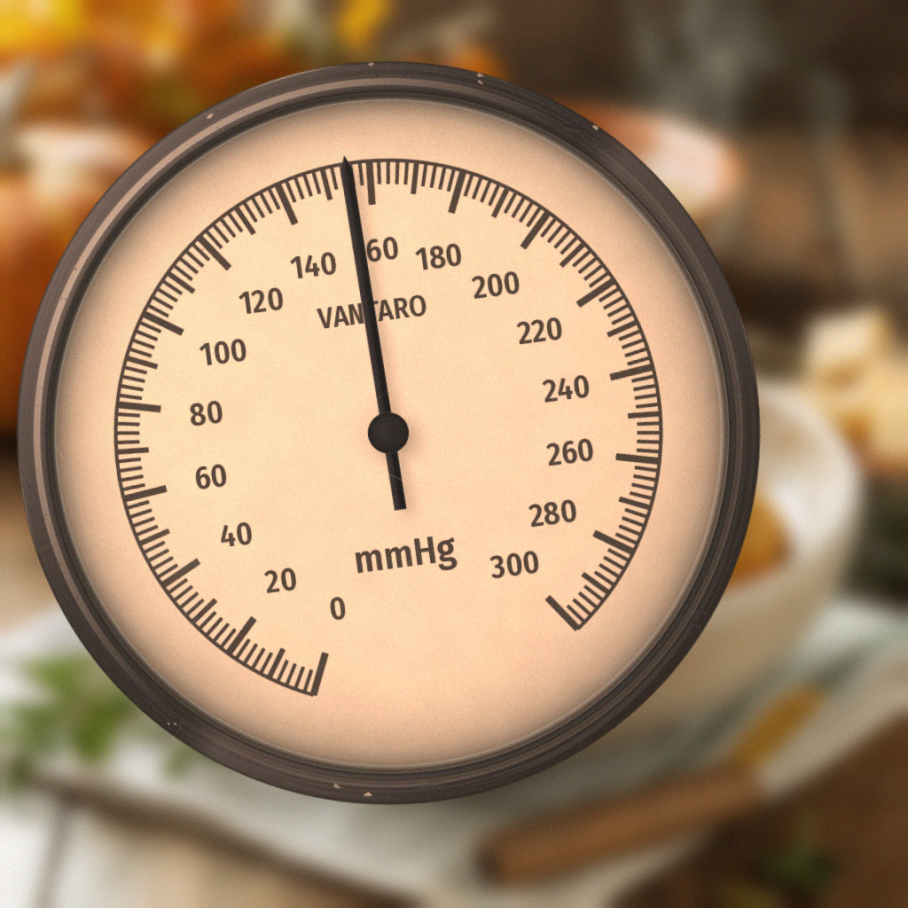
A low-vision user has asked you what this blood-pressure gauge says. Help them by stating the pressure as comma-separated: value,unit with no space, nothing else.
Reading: 155,mmHg
